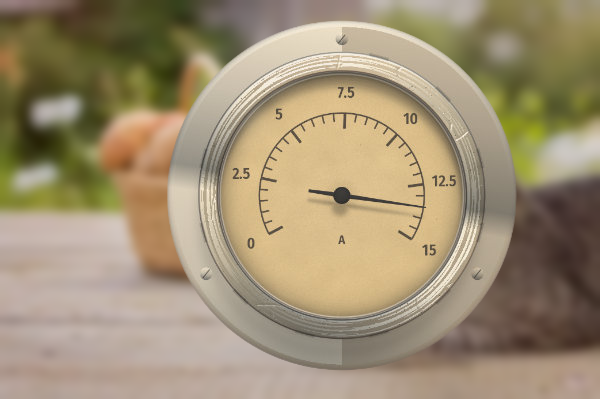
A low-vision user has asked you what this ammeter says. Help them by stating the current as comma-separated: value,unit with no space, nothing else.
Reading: 13.5,A
